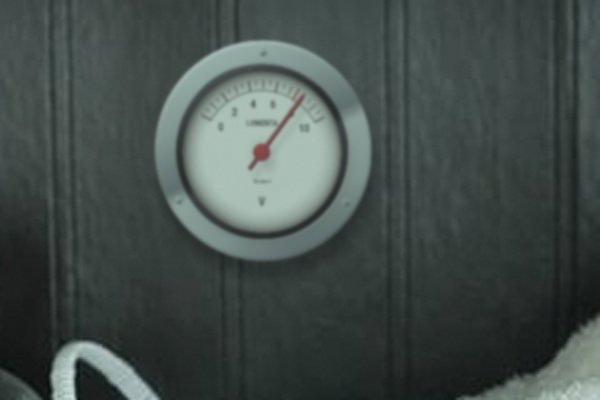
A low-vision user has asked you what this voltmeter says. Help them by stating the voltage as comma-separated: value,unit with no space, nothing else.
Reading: 8,V
